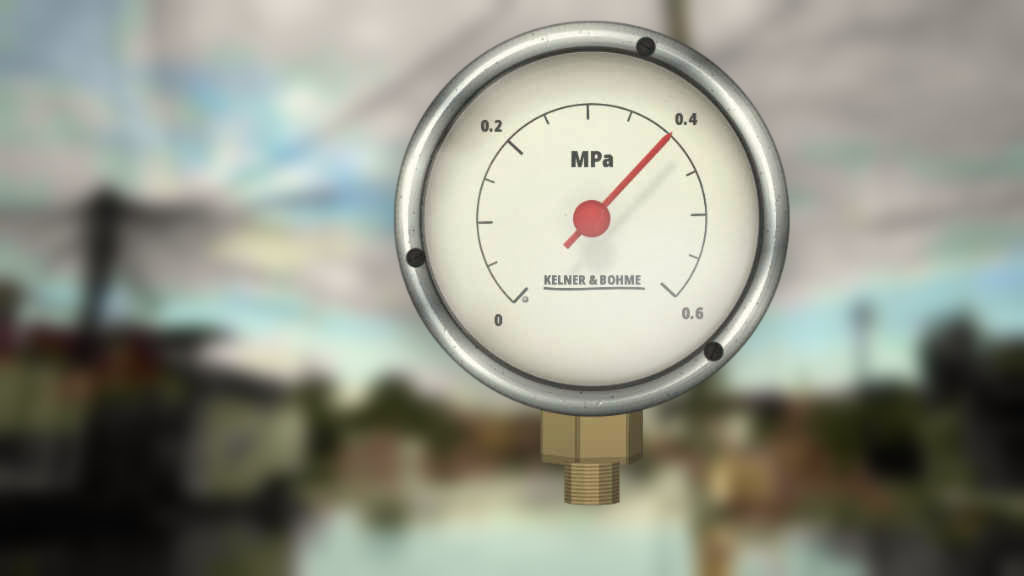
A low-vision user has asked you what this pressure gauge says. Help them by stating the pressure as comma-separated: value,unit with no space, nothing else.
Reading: 0.4,MPa
